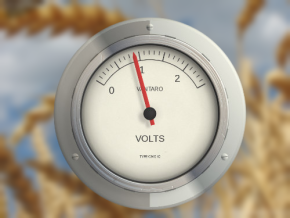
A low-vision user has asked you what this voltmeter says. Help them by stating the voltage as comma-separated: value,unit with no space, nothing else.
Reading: 0.9,V
